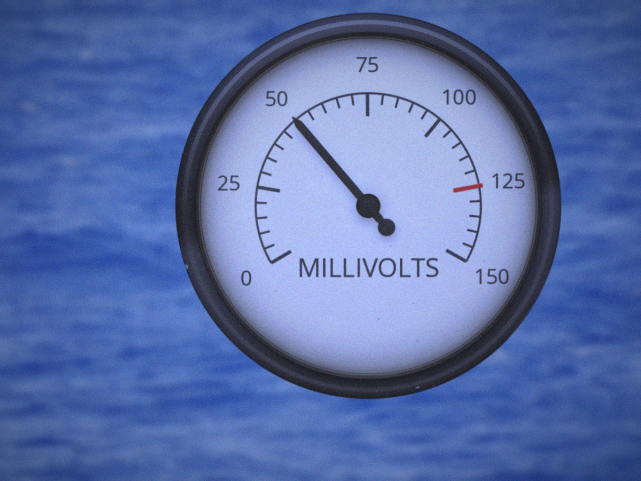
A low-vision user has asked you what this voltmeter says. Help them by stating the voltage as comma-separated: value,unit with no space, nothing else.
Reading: 50,mV
